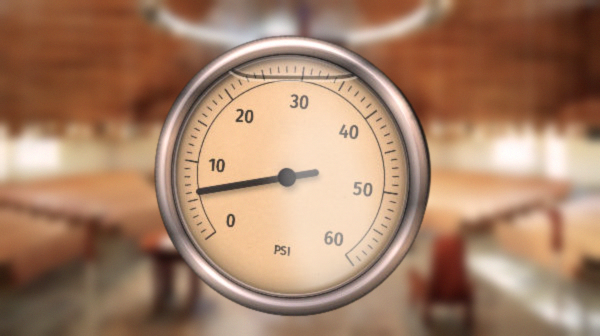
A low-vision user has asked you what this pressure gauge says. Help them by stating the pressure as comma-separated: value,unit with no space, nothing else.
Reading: 6,psi
